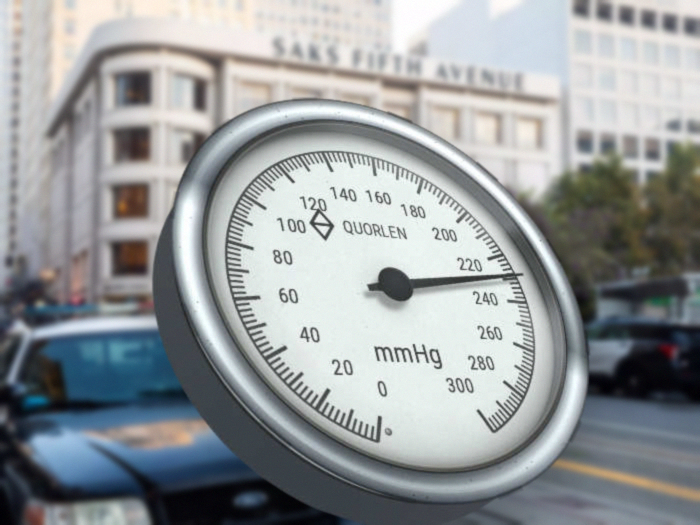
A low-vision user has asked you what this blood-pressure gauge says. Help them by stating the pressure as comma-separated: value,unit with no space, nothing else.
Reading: 230,mmHg
